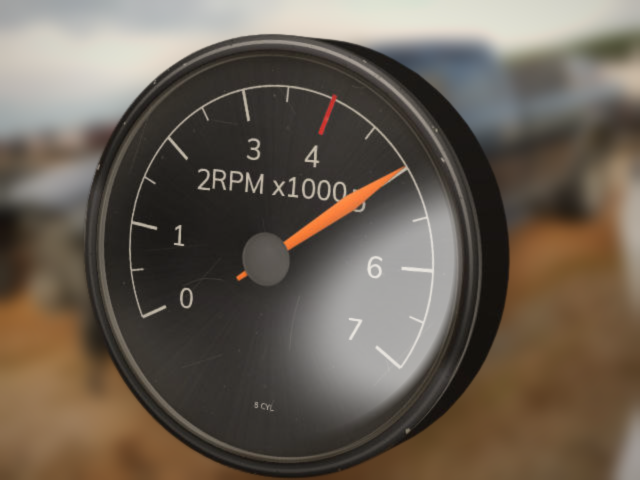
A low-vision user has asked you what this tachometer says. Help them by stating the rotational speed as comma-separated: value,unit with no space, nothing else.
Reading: 5000,rpm
